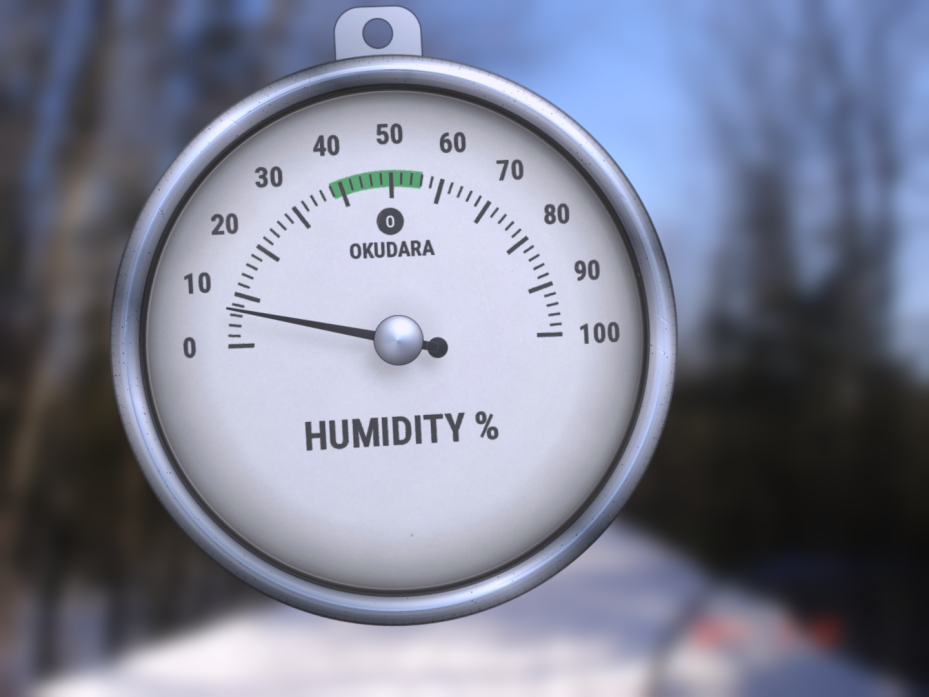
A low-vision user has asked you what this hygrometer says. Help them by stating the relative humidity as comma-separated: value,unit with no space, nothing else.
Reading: 7,%
